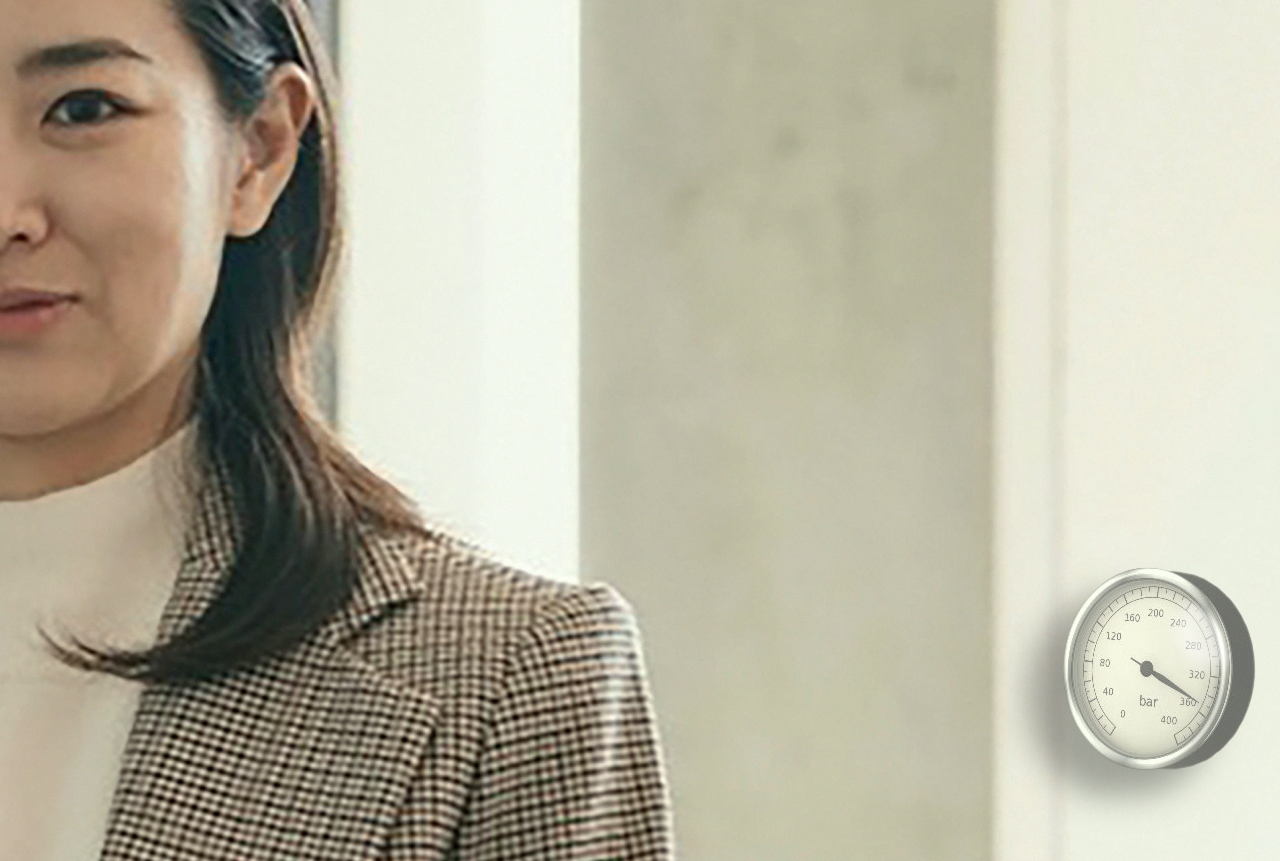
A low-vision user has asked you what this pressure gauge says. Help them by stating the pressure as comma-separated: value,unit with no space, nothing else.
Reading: 350,bar
